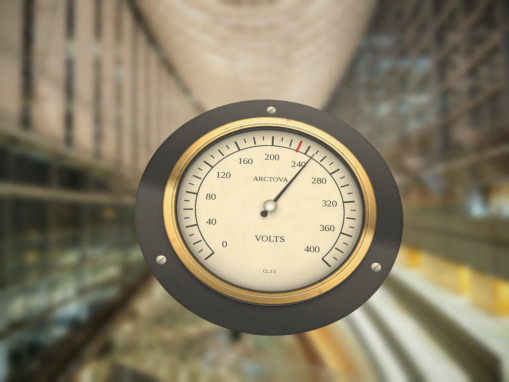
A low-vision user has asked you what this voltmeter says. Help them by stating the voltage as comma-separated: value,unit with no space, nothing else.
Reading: 250,V
